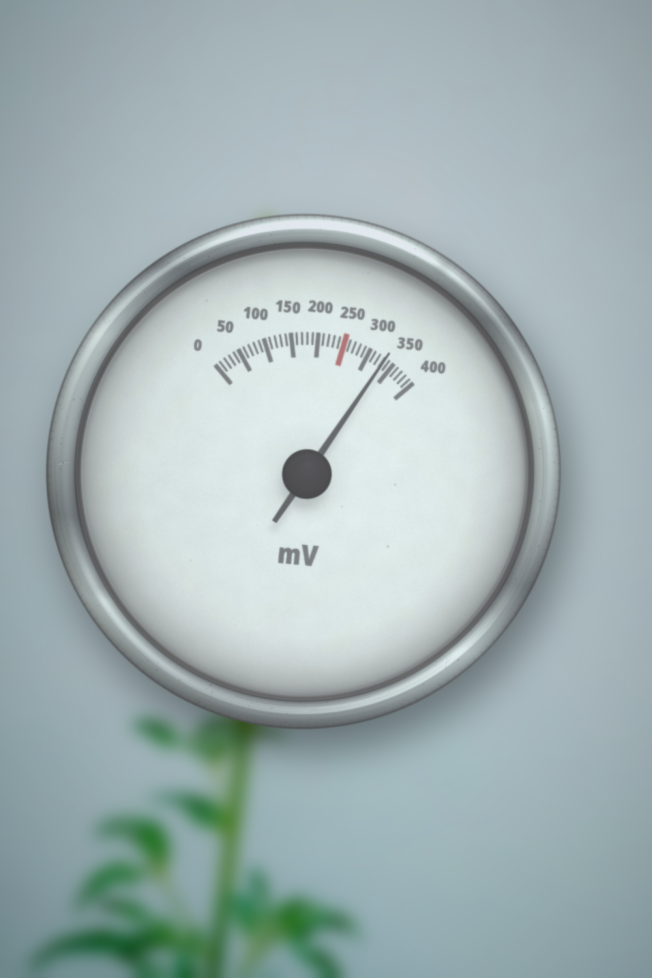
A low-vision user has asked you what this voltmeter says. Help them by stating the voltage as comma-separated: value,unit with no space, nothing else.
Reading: 330,mV
